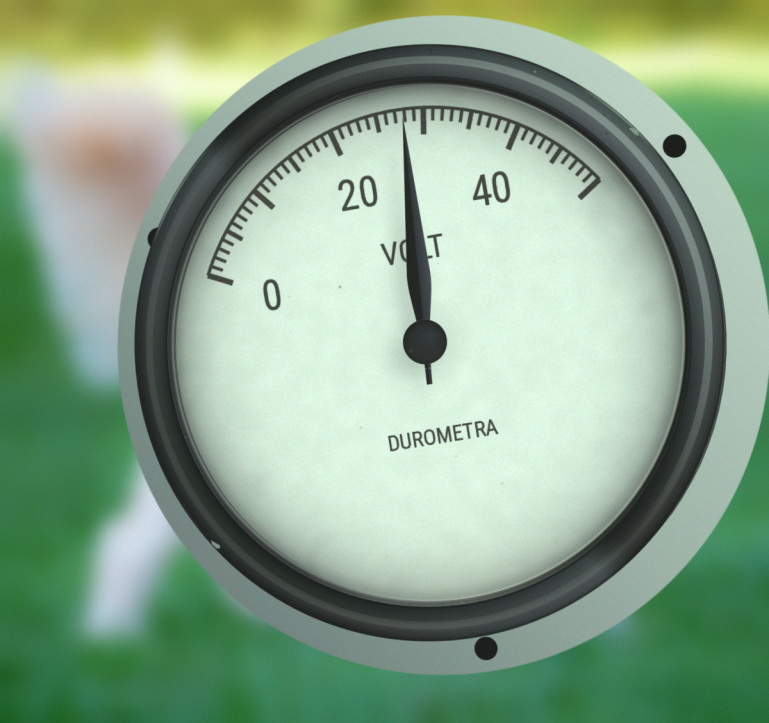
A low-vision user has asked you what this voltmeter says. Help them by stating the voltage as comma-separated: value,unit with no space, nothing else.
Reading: 28,V
